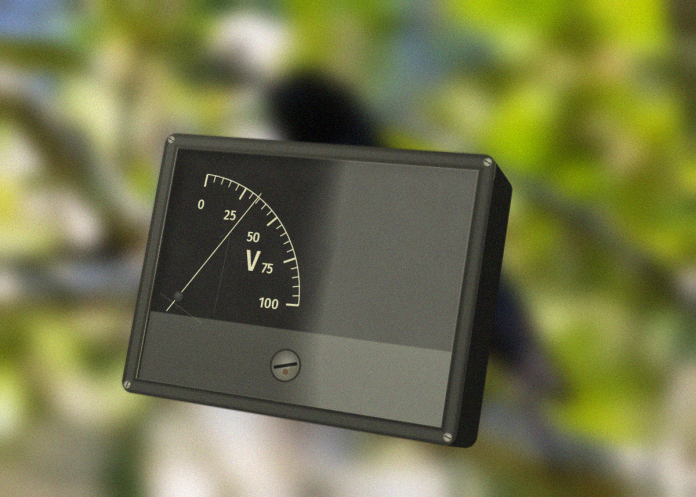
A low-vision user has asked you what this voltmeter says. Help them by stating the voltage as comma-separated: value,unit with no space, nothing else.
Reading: 35,V
